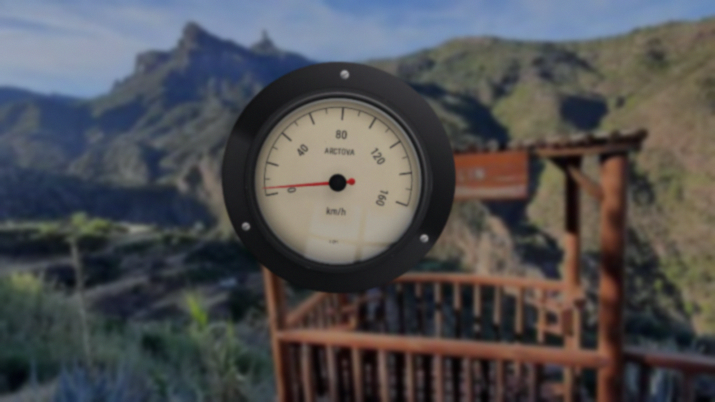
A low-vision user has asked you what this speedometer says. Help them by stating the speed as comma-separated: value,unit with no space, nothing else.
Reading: 5,km/h
